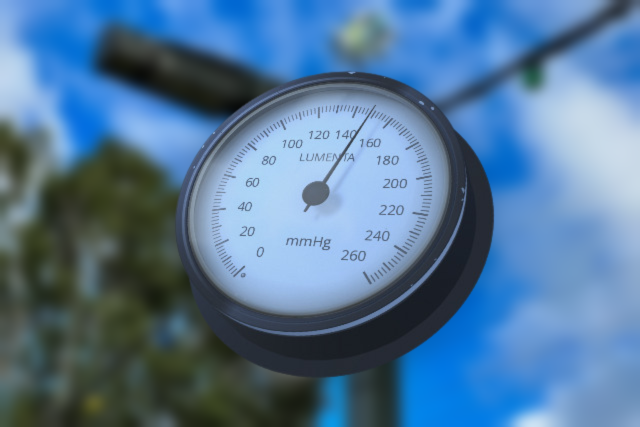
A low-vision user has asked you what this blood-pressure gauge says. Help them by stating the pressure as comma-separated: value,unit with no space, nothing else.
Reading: 150,mmHg
